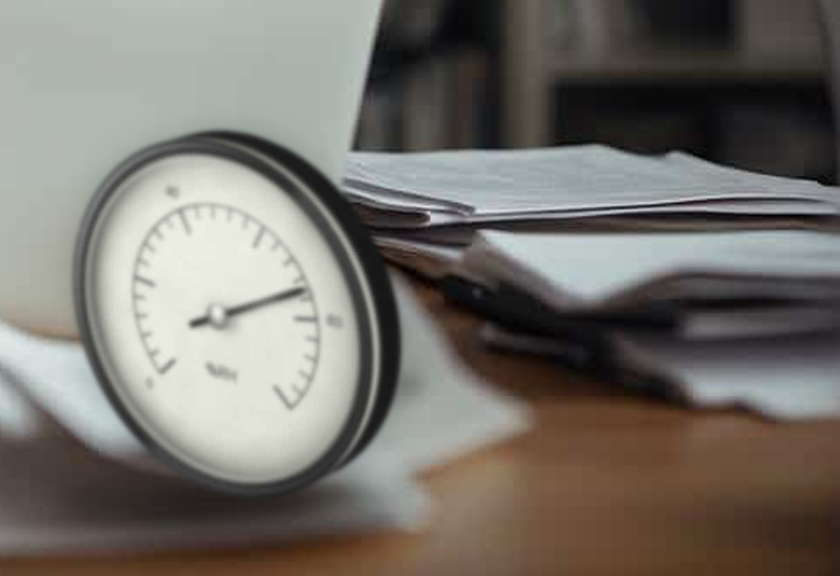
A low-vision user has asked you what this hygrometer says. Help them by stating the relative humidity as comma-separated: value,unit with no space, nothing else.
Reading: 74,%
